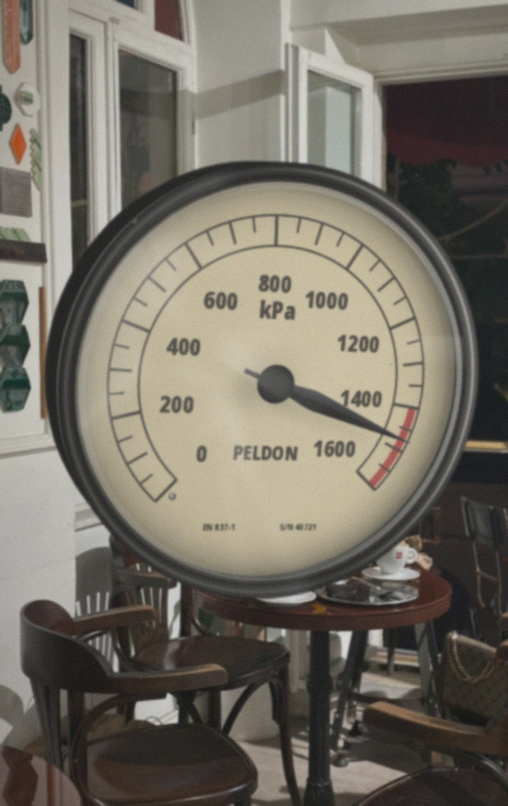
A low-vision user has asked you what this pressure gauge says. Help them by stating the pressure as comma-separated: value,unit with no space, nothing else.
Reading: 1475,kPa
